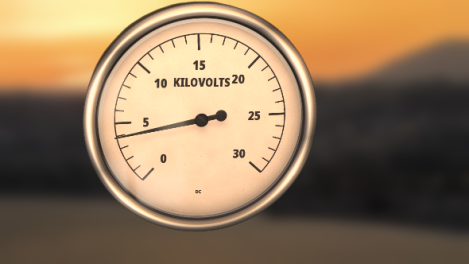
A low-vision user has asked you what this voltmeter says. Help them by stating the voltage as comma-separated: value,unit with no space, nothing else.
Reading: 4,kV
